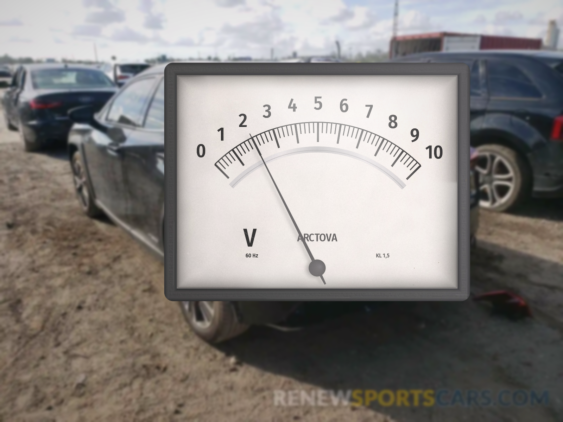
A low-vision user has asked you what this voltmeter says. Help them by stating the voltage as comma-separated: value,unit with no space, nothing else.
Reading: 2,V
